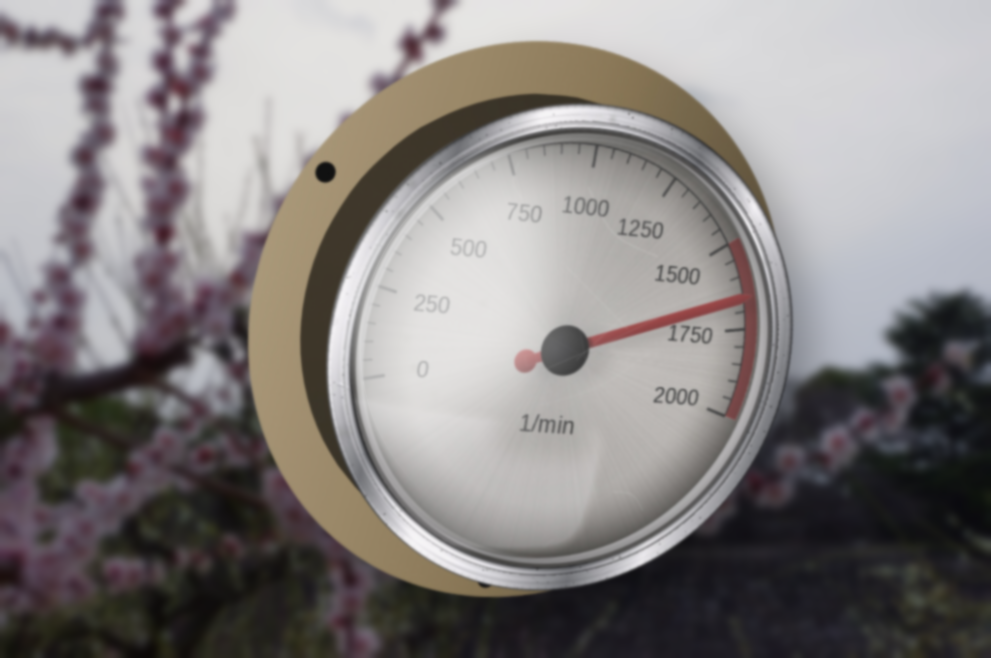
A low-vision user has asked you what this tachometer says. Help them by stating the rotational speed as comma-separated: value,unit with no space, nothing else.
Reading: 1650,rpm
